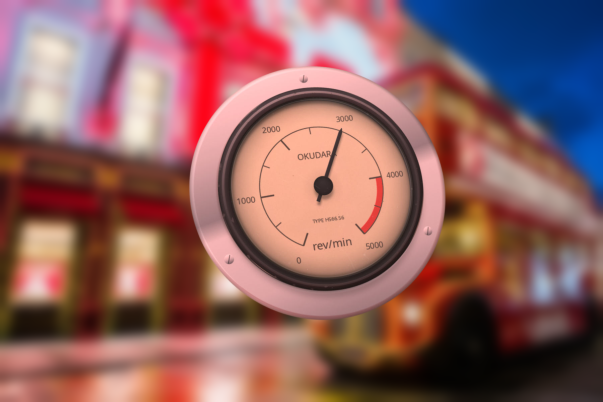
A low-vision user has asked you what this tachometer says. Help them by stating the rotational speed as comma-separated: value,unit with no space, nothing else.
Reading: 3000,rpm
